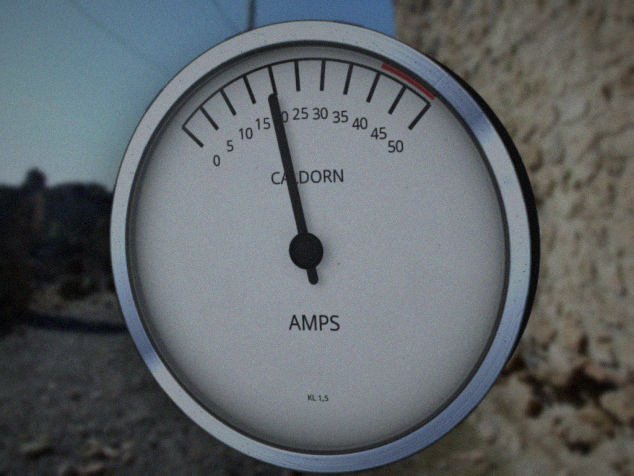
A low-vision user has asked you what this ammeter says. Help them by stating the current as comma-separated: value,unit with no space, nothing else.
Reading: 20,A
